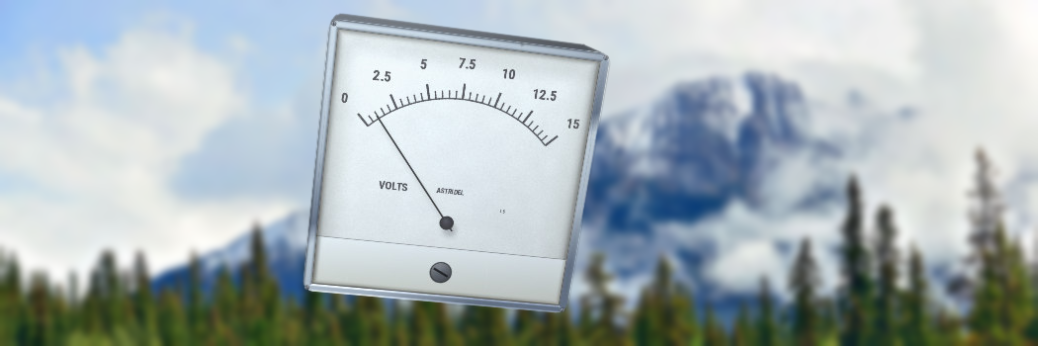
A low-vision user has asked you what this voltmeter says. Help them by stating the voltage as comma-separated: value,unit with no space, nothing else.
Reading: 1,V
